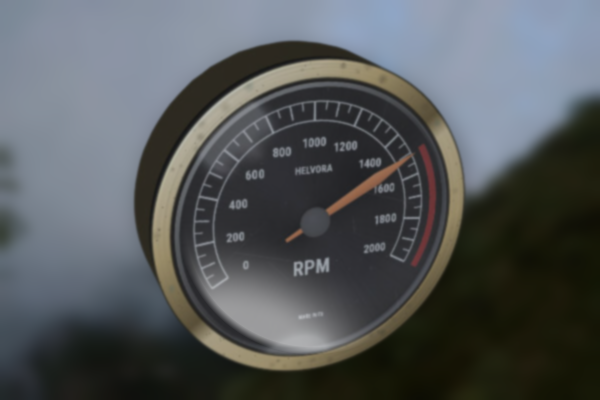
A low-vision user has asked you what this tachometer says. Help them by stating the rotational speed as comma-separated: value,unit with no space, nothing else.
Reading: 1500,rpm
